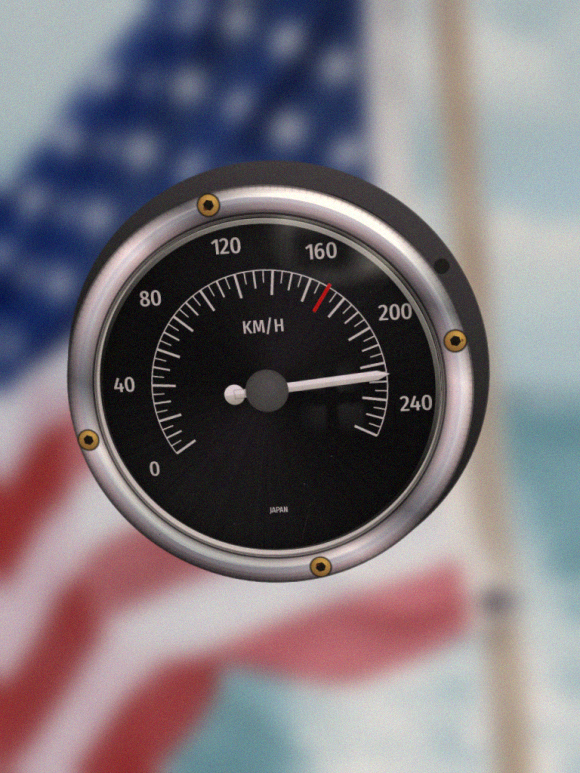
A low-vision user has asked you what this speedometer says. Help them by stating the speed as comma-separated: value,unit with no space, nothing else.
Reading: 225,km/h
